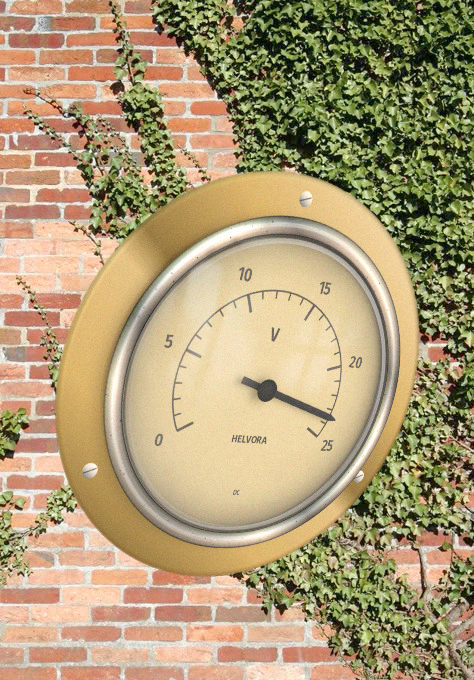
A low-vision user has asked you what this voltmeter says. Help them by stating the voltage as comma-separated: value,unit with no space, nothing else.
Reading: 23.5,V
